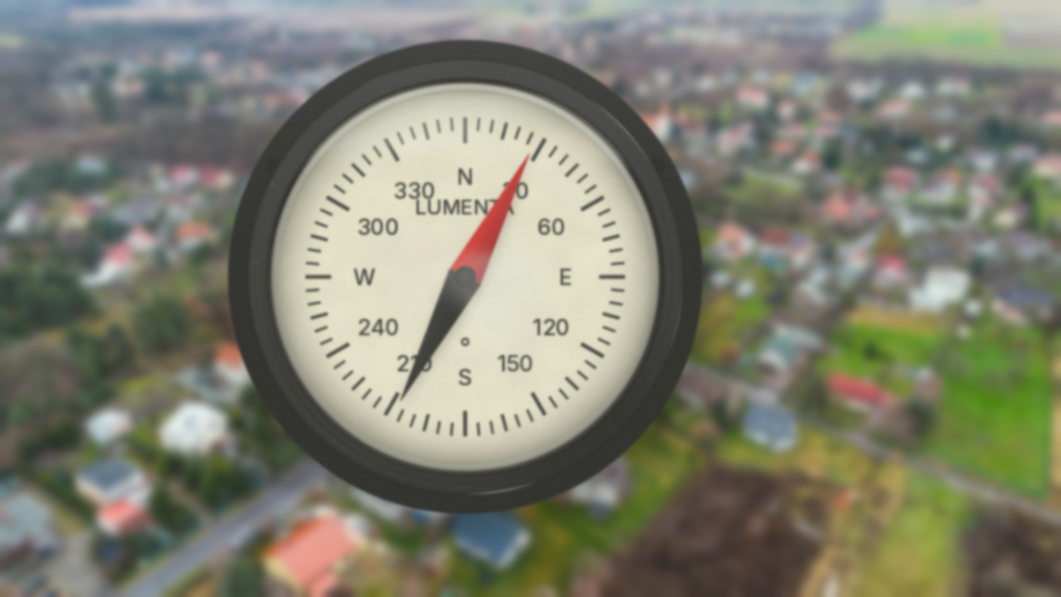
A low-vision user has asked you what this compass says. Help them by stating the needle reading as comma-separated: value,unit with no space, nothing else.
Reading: 27.5,°
